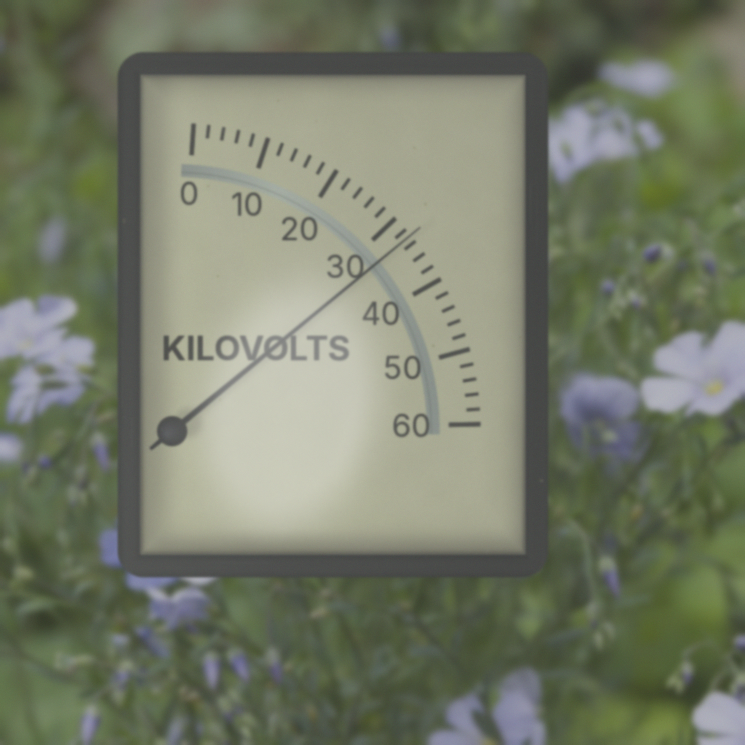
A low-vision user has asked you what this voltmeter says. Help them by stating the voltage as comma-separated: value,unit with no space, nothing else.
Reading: 33,kV
